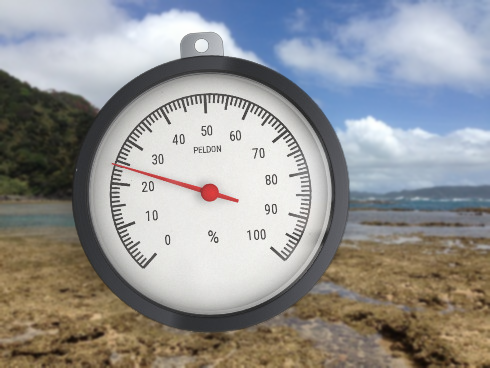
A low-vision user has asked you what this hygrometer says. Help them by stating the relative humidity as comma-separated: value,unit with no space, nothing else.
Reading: 24,%
